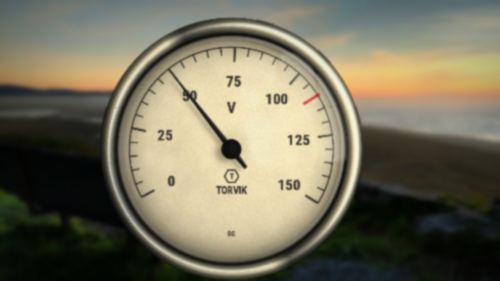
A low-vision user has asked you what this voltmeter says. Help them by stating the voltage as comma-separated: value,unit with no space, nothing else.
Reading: 50,V
